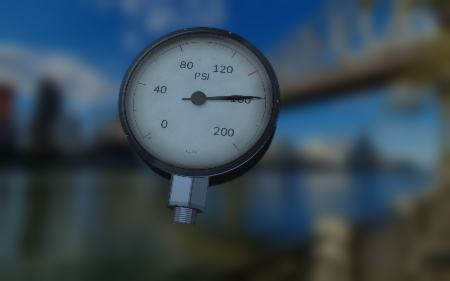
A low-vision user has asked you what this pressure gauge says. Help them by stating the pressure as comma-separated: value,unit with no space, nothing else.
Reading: 160,psi
